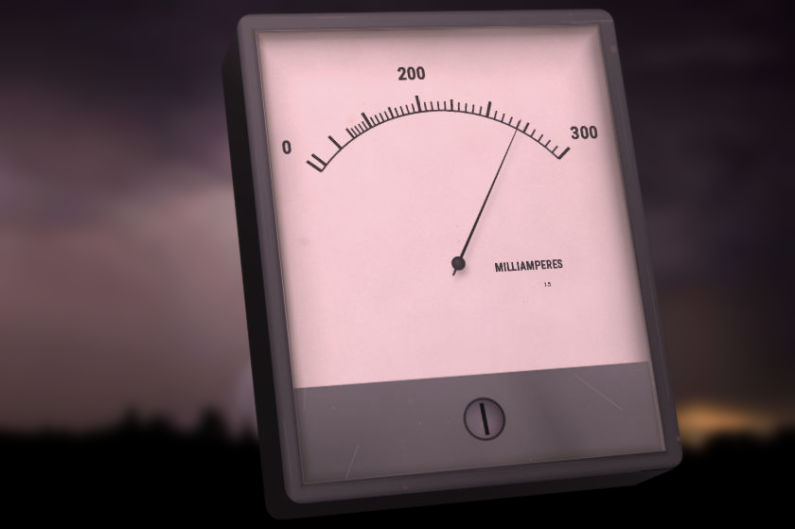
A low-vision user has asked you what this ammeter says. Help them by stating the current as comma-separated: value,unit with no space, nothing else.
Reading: 270,mA
